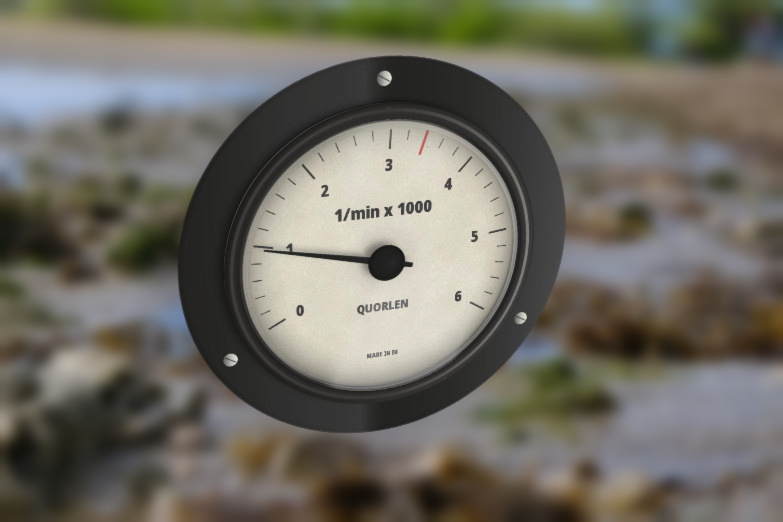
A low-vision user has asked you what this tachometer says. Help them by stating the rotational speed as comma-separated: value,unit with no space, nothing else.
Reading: 1000,rpm
